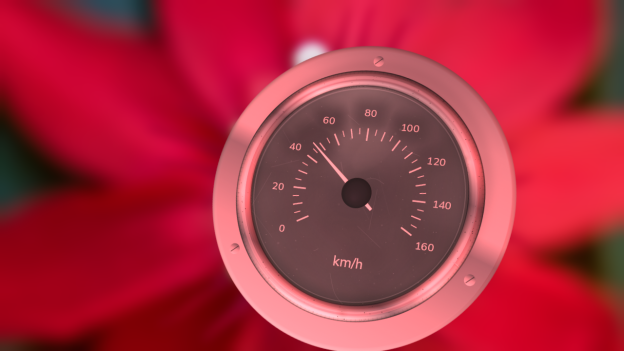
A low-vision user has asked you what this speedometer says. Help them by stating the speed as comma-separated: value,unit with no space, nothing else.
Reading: 47.5,km/h
